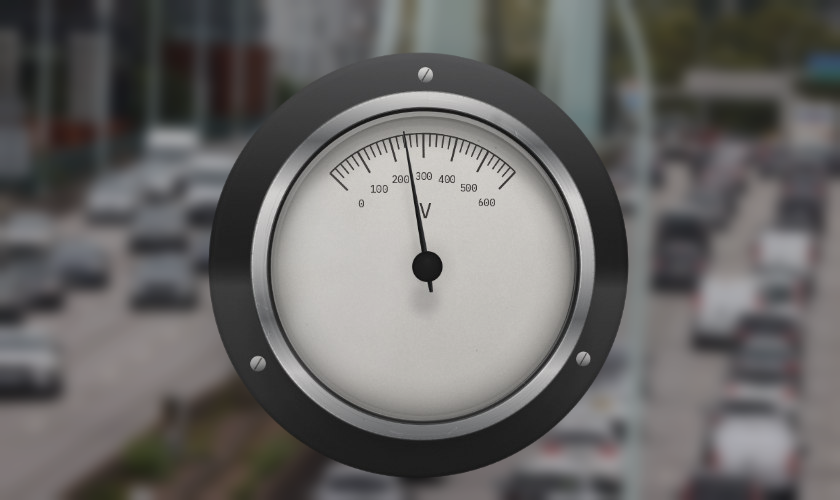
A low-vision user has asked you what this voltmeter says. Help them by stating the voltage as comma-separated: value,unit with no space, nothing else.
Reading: 240,V
